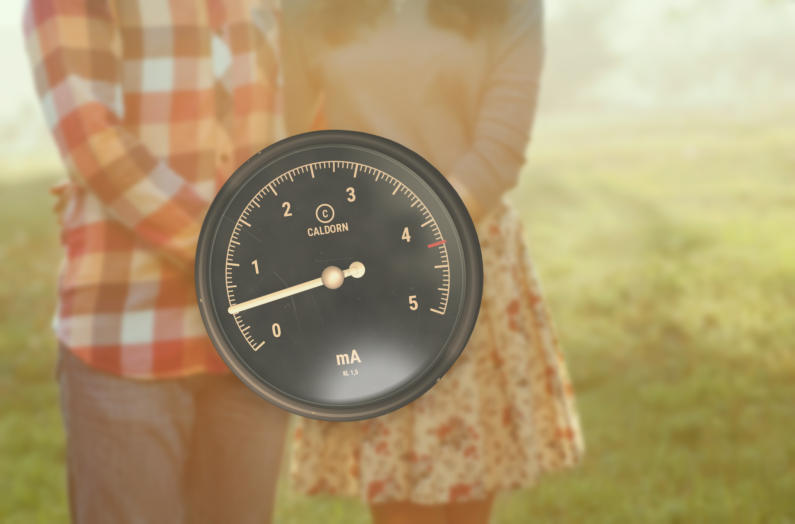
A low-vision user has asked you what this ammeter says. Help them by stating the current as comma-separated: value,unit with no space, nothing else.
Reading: 0.5,mA
